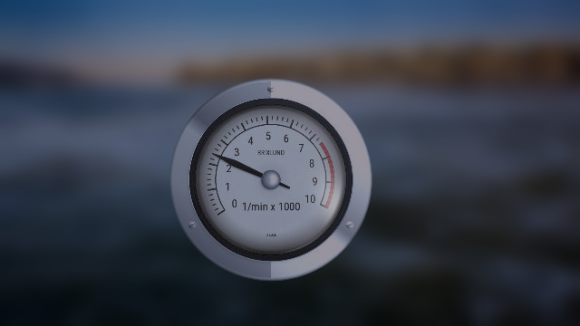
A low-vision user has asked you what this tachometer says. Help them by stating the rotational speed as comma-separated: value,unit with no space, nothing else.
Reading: 2400,rpm
